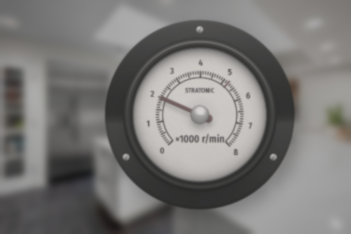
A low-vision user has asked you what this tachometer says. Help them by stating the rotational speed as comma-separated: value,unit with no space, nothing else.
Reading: 2000,rpm
